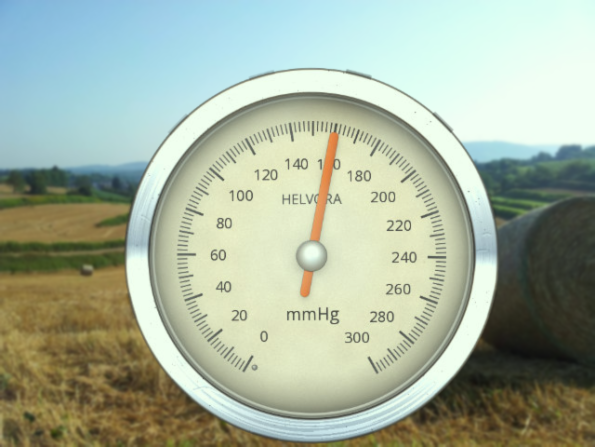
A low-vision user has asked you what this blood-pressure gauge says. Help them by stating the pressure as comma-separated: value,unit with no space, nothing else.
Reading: 160,mmHg
